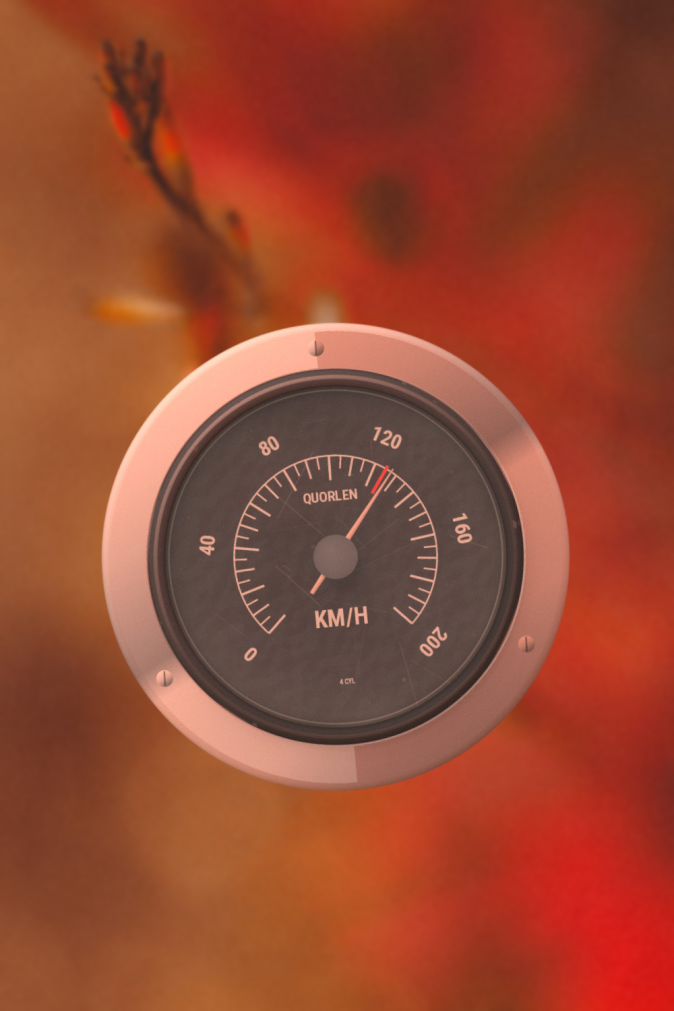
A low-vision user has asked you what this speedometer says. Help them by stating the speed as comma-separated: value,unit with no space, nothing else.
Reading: 127.5,km/h
